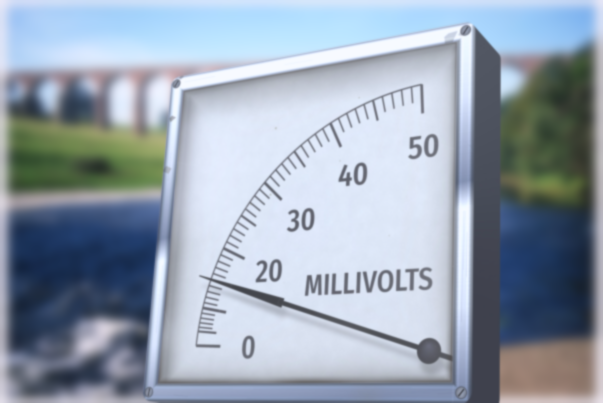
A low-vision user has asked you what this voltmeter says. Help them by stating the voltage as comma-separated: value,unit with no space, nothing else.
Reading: 15,mV
